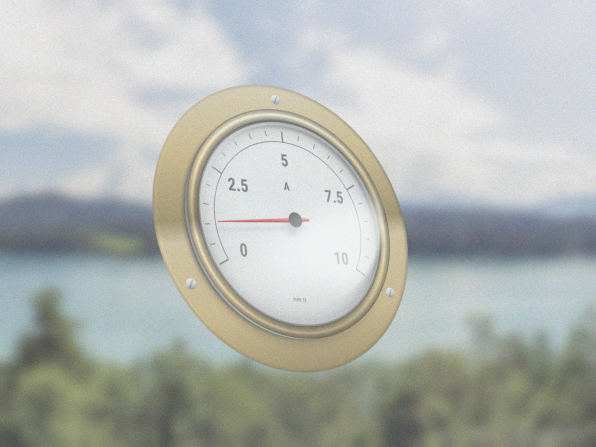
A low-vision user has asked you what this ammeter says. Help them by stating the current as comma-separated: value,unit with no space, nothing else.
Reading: 1,A
